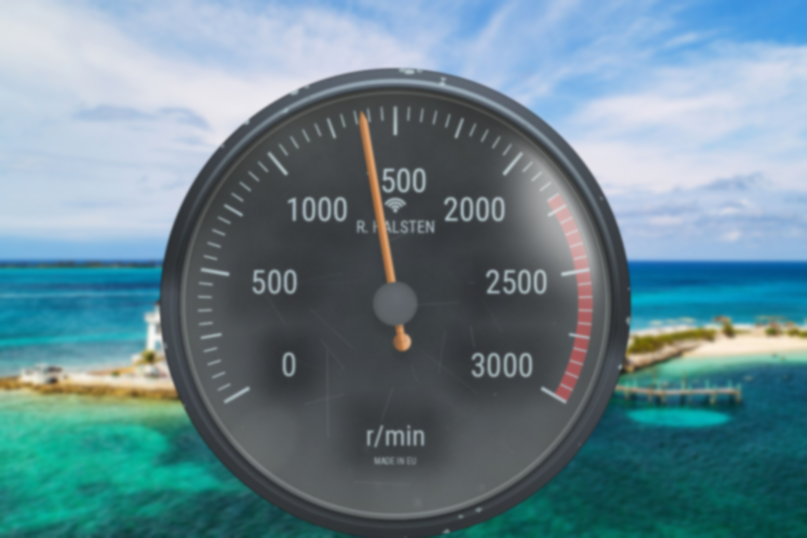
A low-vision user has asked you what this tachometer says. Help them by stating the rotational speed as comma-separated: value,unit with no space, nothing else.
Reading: 1375,rpm
